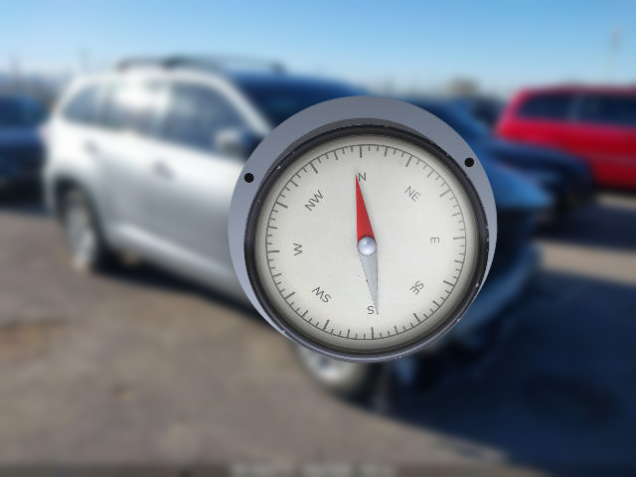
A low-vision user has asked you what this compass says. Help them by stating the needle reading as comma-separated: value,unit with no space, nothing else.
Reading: 355,°
